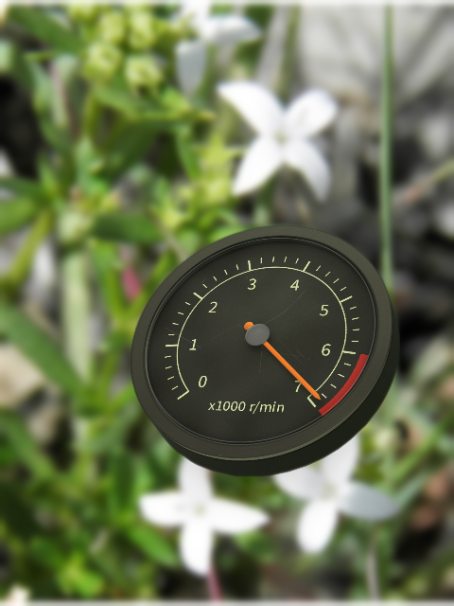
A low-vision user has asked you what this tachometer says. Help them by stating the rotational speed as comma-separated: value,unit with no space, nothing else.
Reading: 6900,rpm
